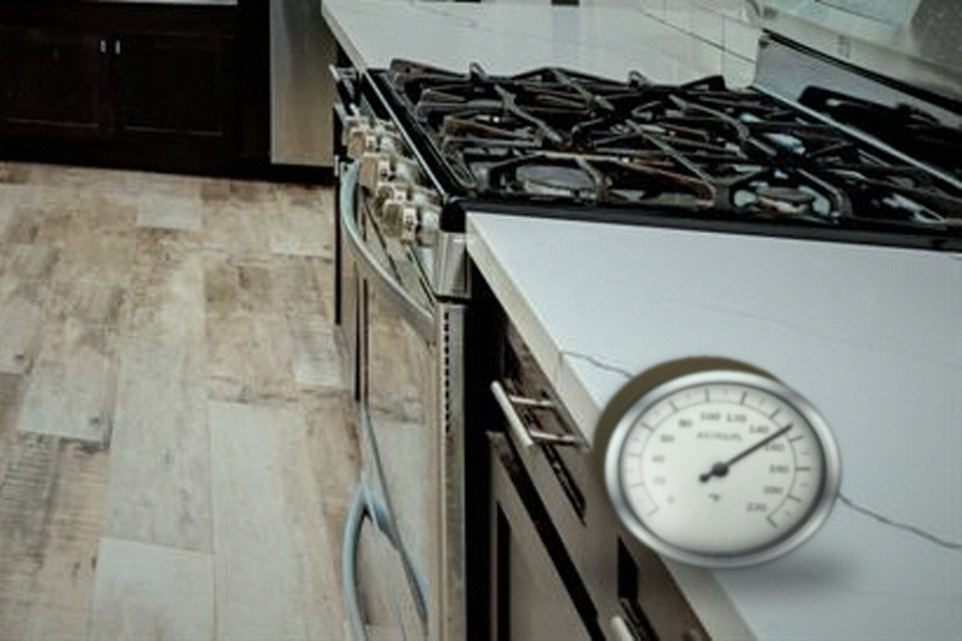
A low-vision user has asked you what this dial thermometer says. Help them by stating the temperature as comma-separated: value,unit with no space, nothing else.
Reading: 150,°F
